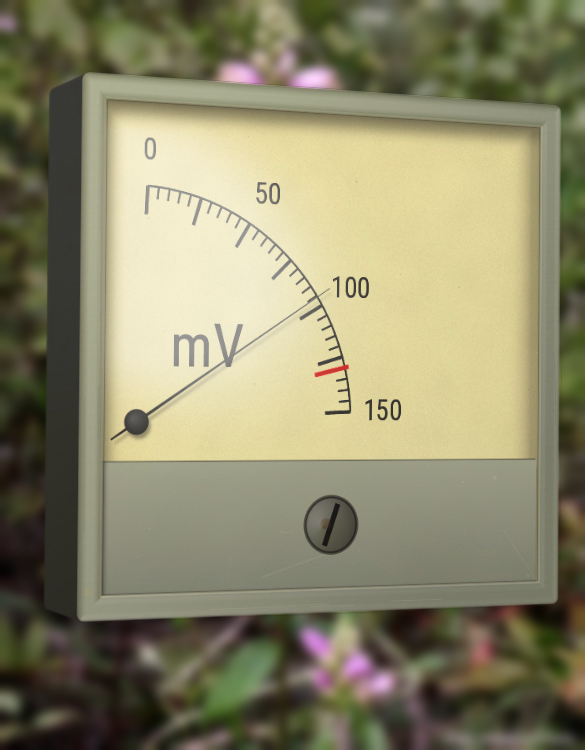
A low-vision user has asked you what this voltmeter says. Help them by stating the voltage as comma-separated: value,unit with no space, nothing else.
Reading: 95,mV
